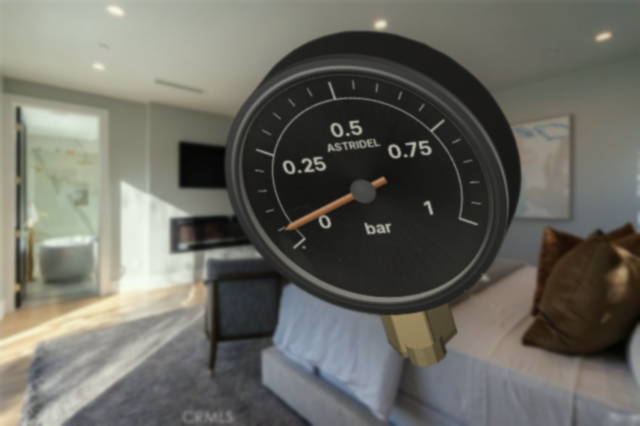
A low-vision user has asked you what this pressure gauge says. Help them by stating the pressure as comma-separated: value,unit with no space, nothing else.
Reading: 0.05,bar
